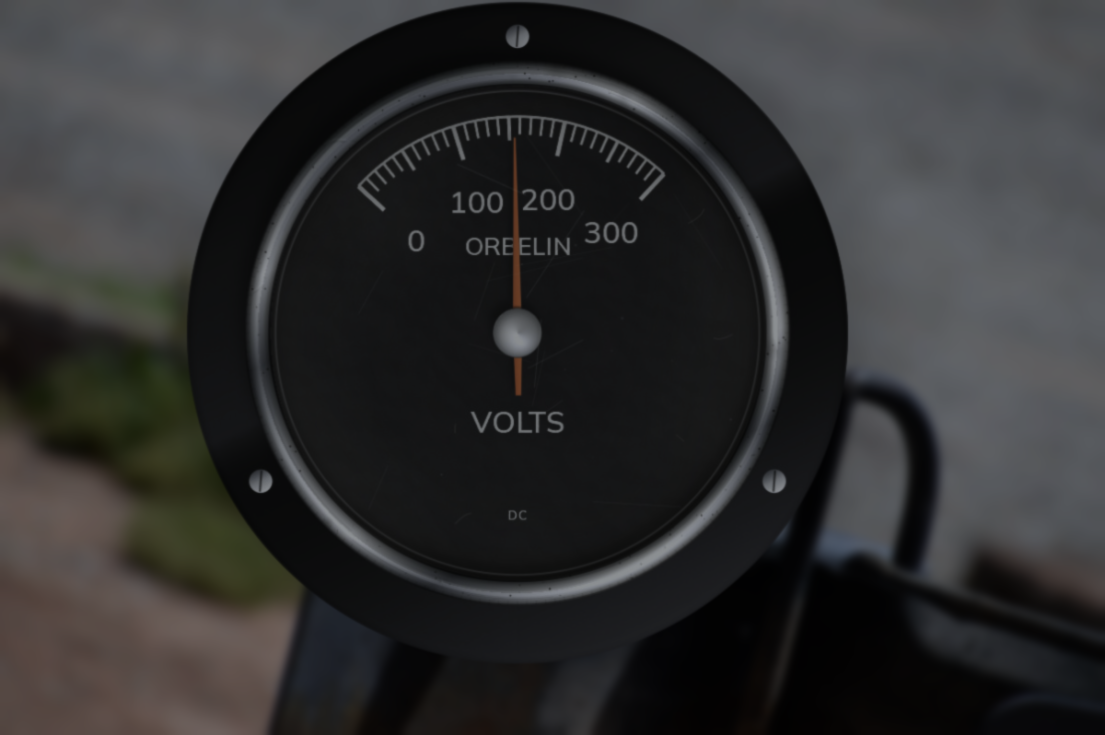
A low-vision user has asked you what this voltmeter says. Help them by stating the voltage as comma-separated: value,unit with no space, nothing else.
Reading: 155,V
